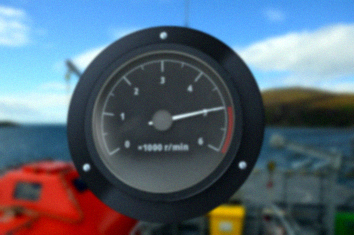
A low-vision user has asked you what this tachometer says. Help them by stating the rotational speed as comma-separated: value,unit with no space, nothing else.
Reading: 5000,rpm
